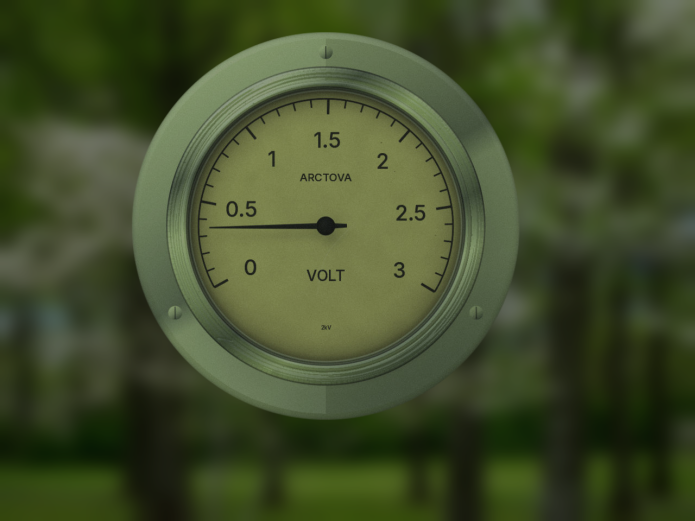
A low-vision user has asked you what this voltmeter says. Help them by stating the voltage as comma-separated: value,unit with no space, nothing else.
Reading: 0.35,V
